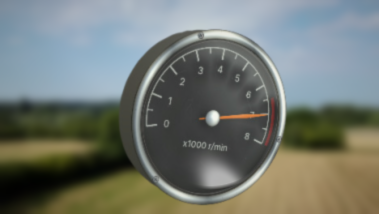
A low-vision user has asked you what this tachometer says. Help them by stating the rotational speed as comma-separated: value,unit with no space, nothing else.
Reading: 7000,rpm
